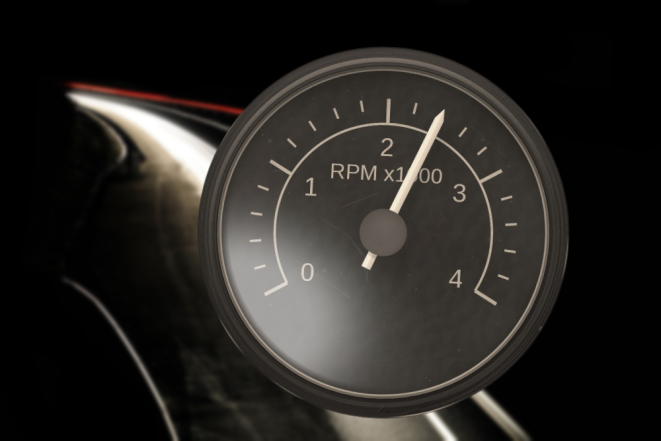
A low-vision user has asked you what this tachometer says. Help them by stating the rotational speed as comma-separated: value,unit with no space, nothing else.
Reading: 2400,rpm
